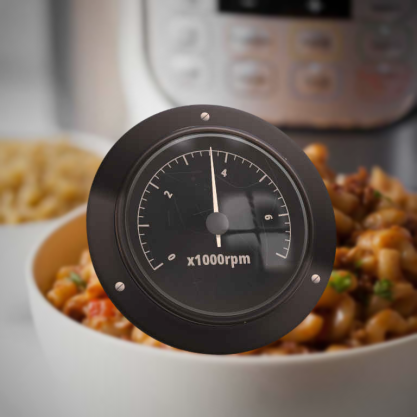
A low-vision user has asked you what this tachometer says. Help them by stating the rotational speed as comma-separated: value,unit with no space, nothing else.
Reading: 3600,rpm
